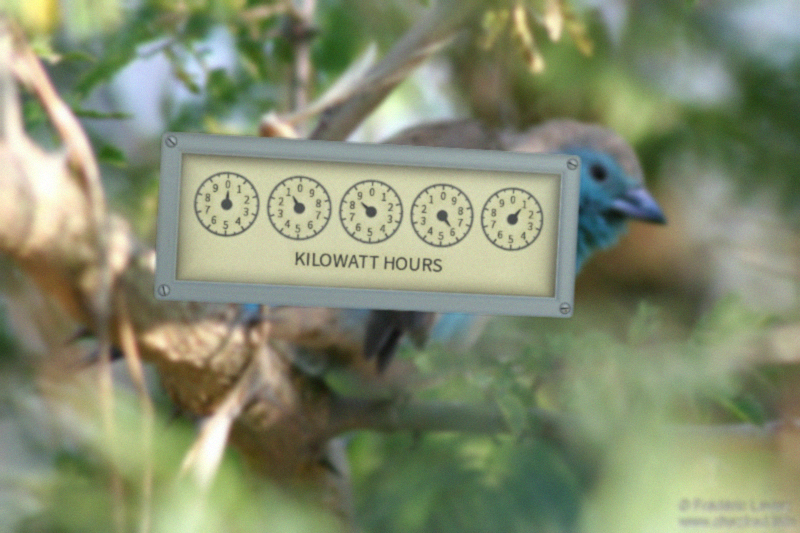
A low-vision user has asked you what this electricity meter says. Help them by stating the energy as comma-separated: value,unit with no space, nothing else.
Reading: 861,kWh
